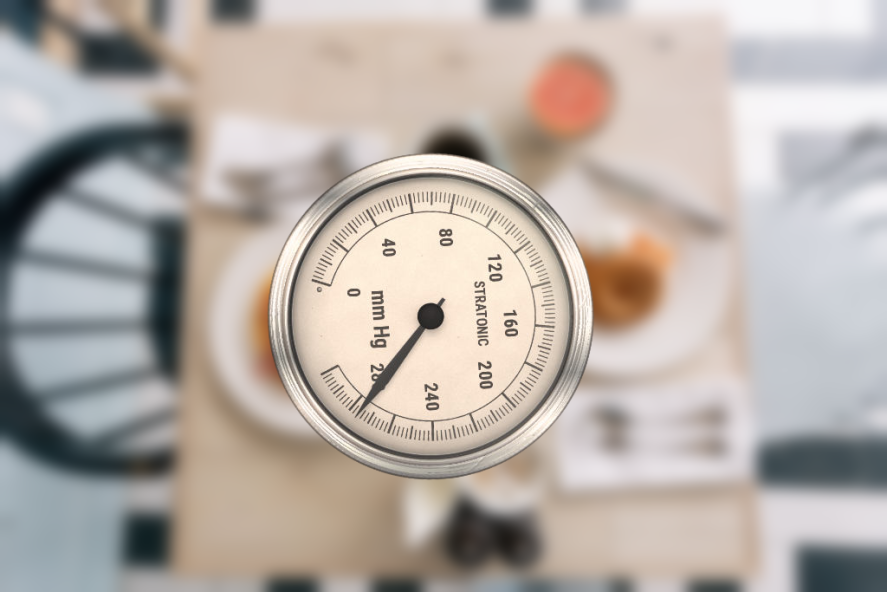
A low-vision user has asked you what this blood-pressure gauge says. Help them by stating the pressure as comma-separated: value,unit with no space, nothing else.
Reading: 276,mmHg
